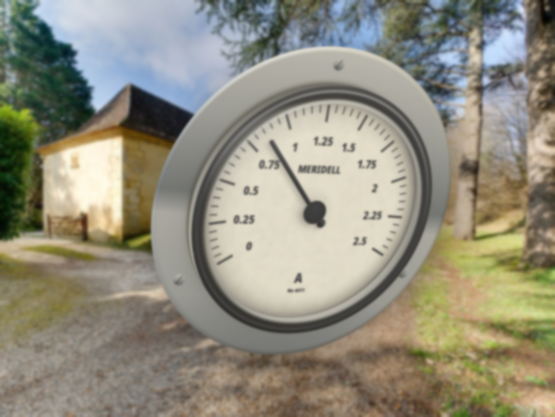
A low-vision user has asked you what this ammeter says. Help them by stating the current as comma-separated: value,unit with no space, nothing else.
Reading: 0.85,A
